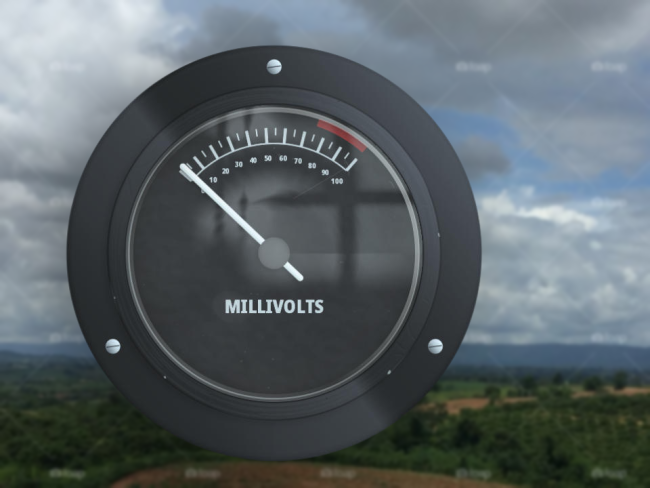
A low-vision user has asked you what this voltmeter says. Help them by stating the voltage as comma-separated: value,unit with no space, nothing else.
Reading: 2.5,mV
